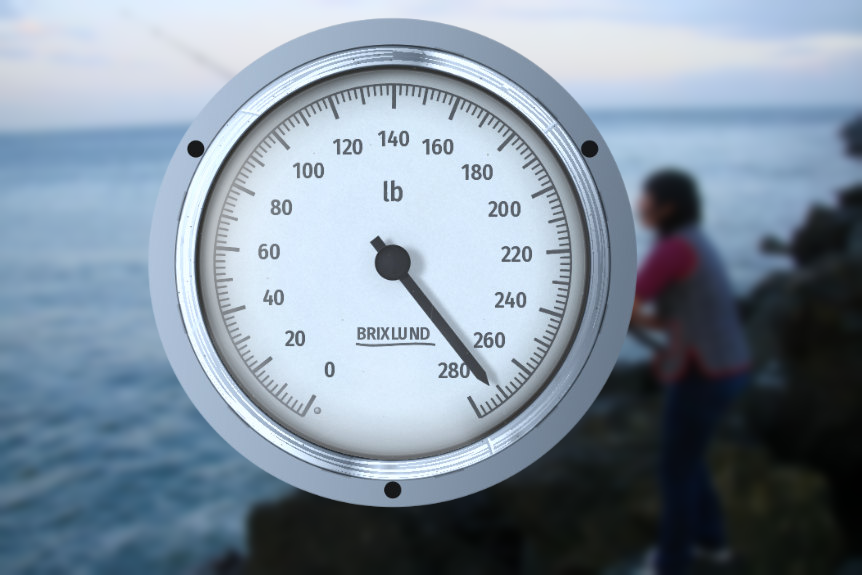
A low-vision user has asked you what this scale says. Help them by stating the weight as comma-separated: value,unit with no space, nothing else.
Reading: 272,lb
